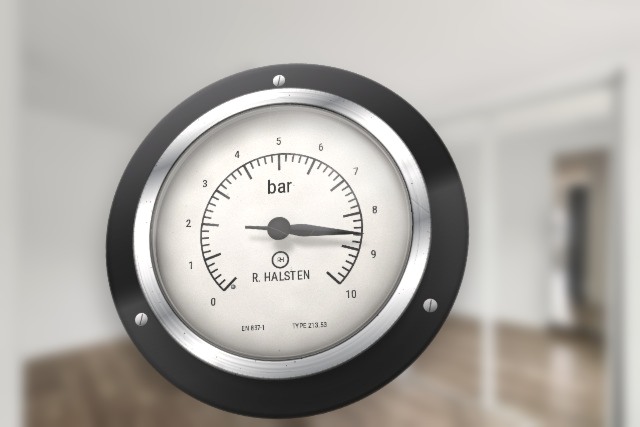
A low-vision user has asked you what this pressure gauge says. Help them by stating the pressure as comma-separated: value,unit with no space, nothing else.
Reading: 8.6,bar
